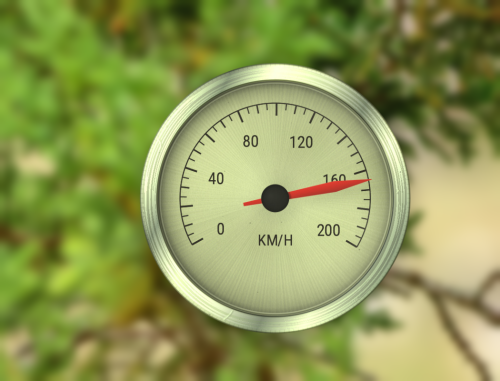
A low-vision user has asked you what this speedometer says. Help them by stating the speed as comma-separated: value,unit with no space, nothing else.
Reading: 165,km/h
